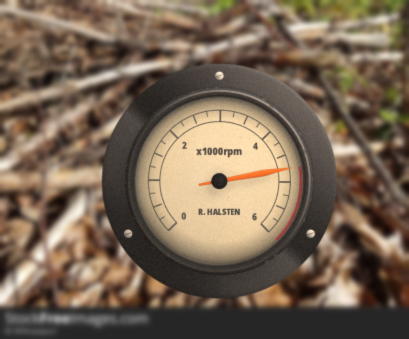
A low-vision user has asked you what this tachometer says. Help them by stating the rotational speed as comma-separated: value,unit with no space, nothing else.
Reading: 4750,rpm
